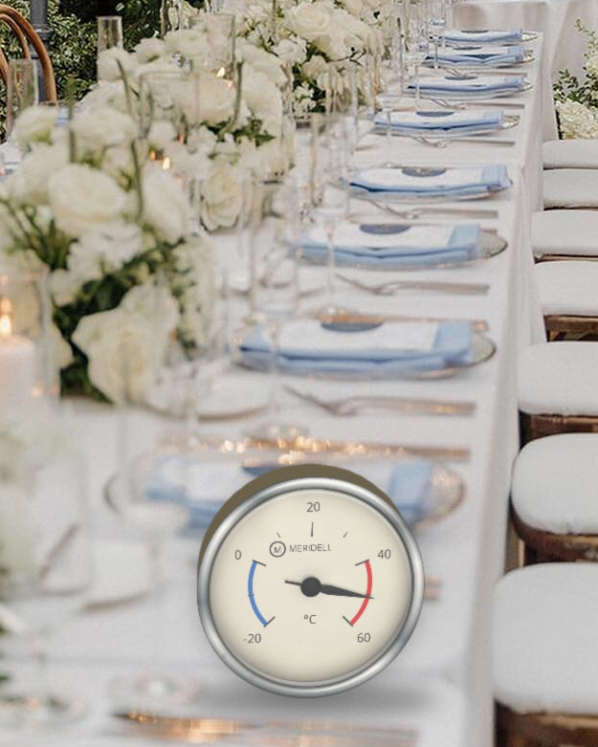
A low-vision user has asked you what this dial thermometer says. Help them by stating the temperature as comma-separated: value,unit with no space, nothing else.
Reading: 50,°C
